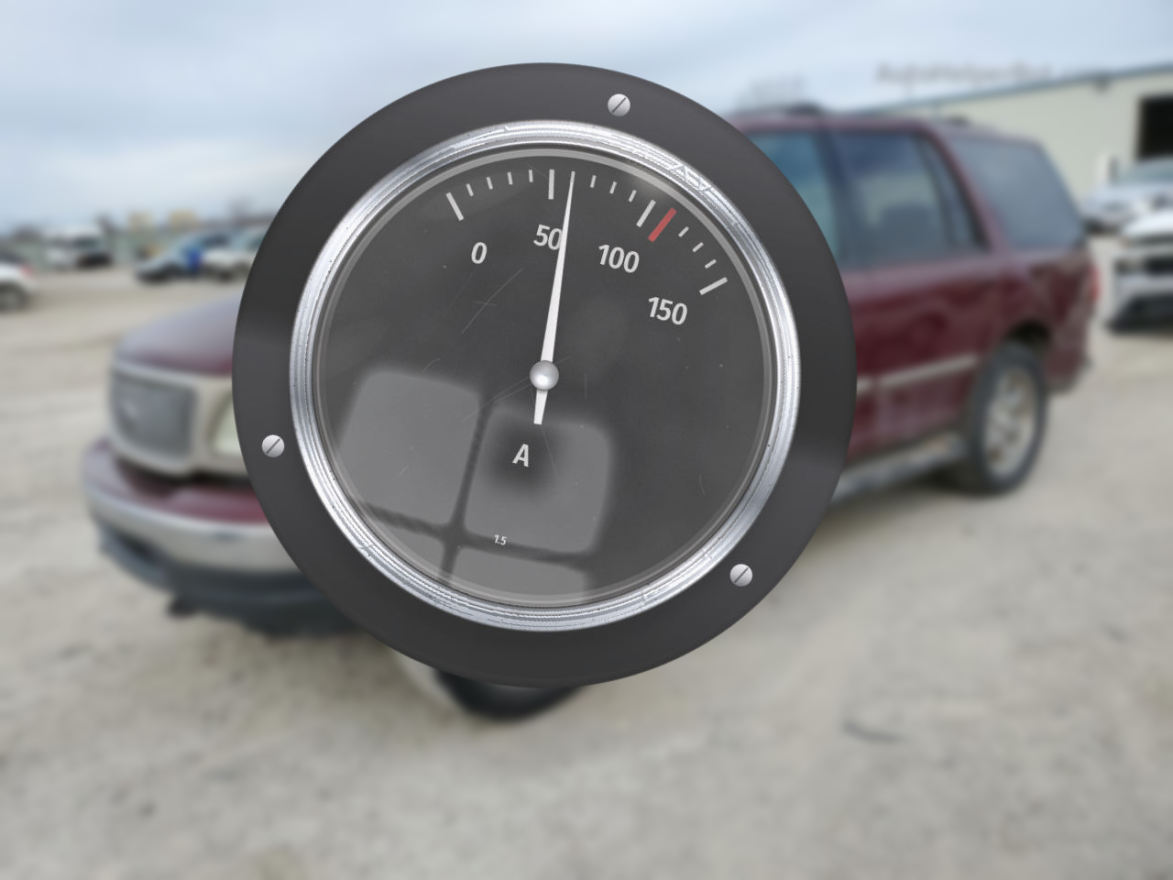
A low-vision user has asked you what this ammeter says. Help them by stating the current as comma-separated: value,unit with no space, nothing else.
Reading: 60,A
